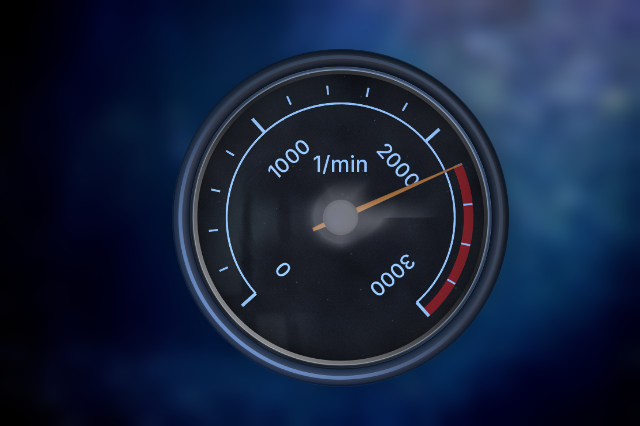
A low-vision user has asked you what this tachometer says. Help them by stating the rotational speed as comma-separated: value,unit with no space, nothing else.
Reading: 2200,rpm
